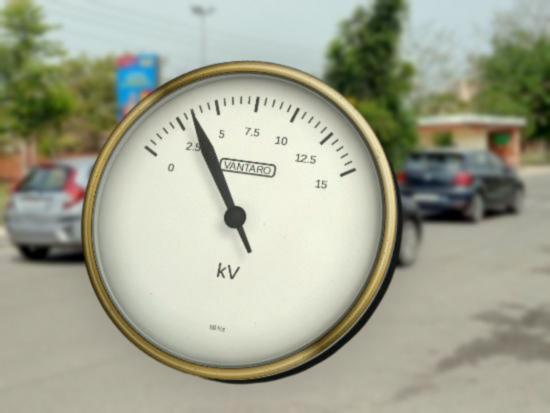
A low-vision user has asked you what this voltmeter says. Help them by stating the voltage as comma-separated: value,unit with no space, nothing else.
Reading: 3.5,kV
